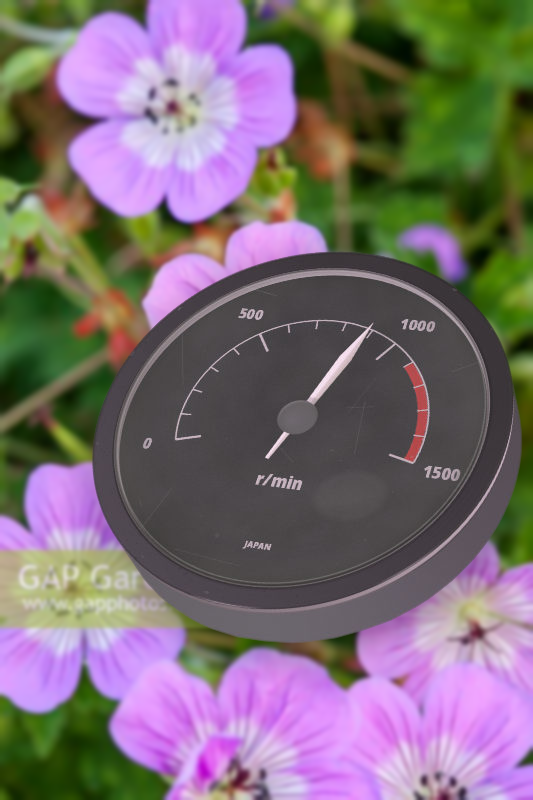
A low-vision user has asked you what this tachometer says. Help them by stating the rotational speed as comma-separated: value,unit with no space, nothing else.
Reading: 900,rpm
